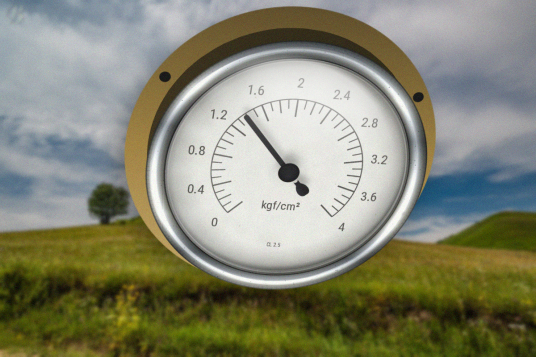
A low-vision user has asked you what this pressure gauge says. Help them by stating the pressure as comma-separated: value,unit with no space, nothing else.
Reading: 1.4,kg/cm²
